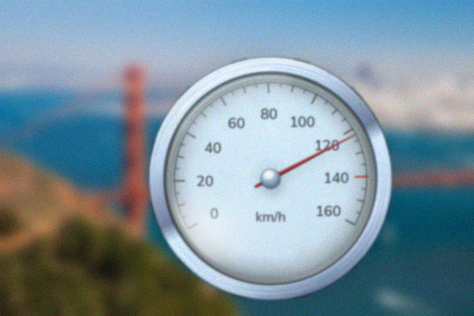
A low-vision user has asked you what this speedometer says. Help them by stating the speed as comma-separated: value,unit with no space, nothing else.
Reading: 122.5,km/h
